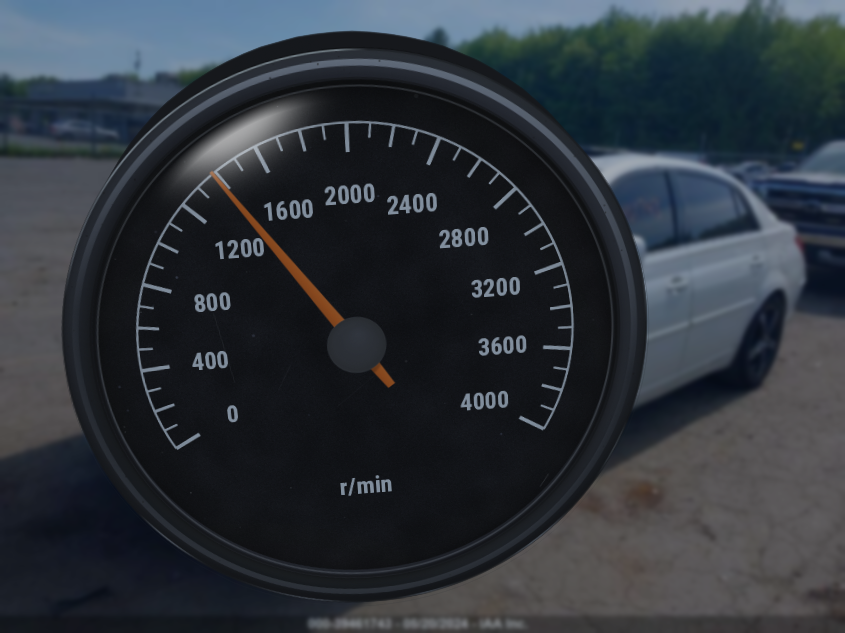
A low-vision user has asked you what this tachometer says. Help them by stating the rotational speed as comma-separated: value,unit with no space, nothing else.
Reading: 1400,rpm
